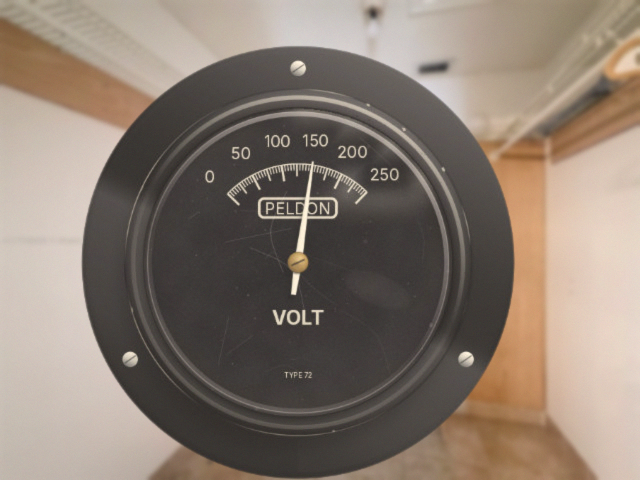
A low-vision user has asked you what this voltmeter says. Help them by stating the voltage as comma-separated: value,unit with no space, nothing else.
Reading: 150,V
